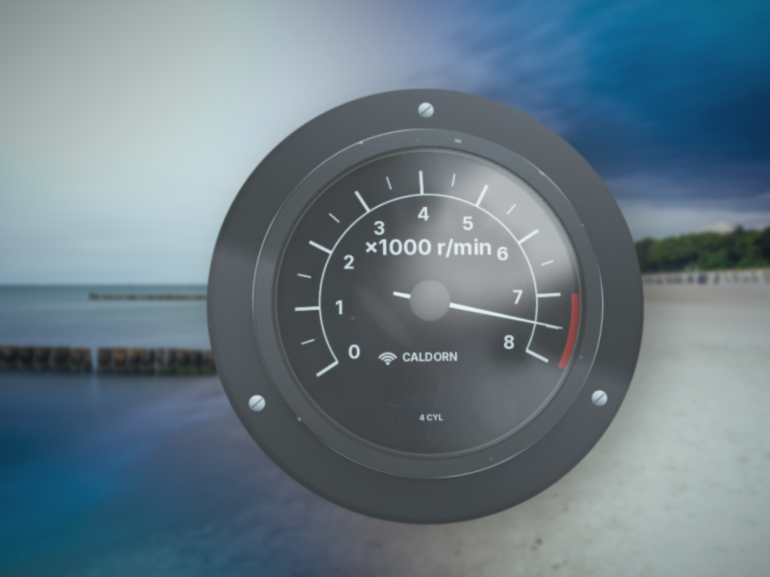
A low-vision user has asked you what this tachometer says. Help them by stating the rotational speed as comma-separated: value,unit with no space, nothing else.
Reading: 7500,rpm
